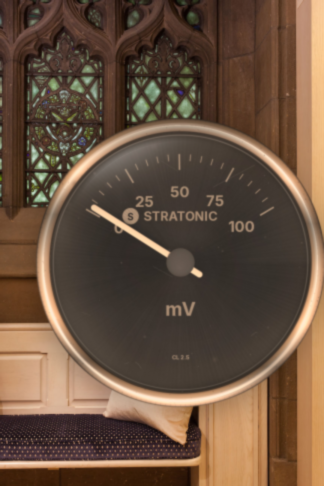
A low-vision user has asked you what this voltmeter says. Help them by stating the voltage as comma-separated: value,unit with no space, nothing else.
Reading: 2.5,mV
